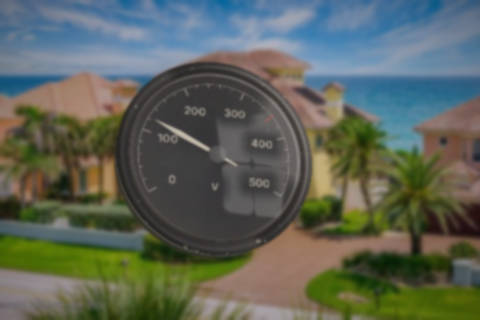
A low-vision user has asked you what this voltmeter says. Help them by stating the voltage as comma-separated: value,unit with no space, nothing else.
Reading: 120,V
